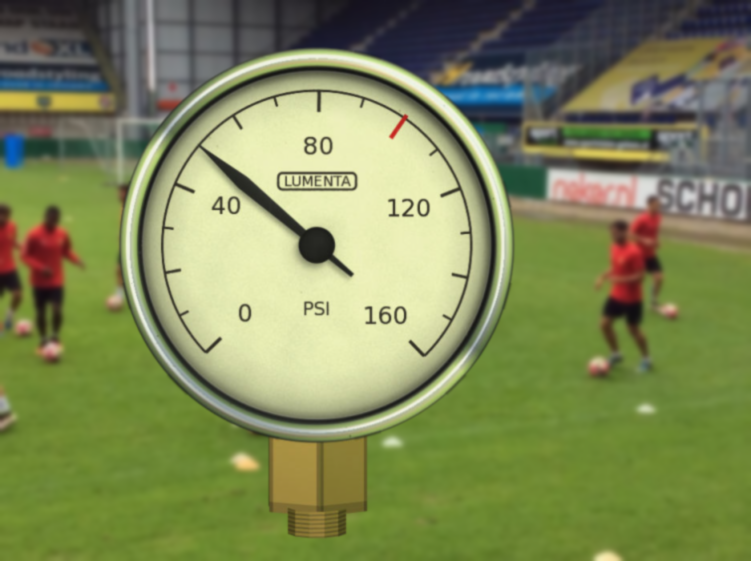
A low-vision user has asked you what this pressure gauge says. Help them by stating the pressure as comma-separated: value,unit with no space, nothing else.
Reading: 50,psi
